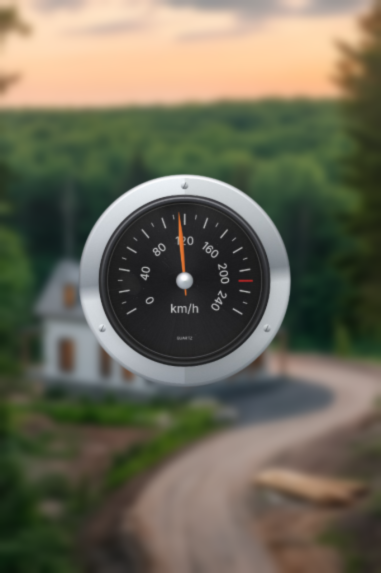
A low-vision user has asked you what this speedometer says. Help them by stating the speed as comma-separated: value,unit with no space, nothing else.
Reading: 115,km/h
